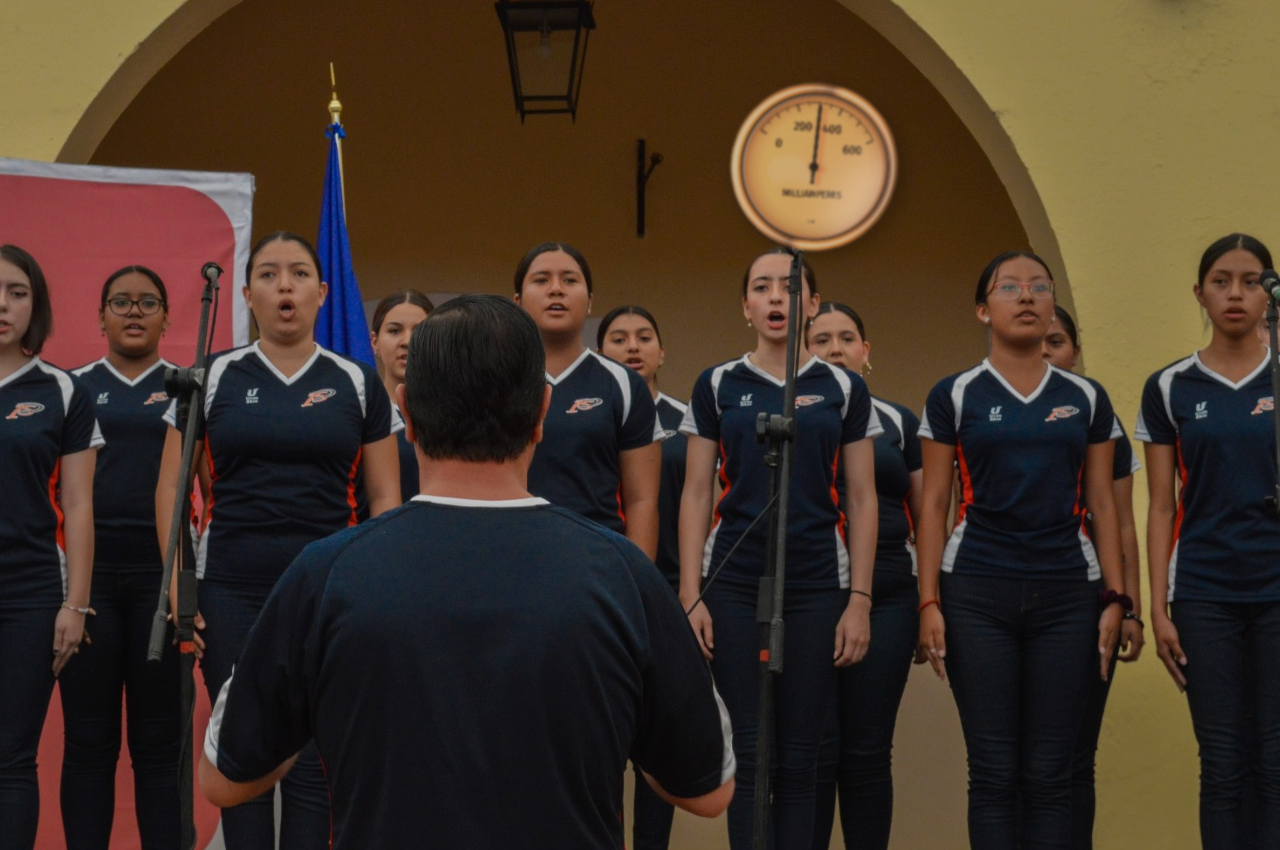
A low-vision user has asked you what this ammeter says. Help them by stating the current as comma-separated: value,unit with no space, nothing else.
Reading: 300,mA
